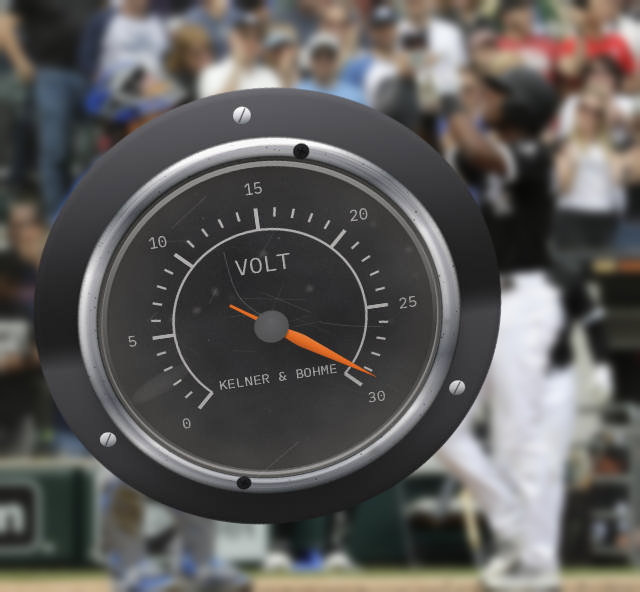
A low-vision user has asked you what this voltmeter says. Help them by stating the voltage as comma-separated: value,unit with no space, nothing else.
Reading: 29,V
